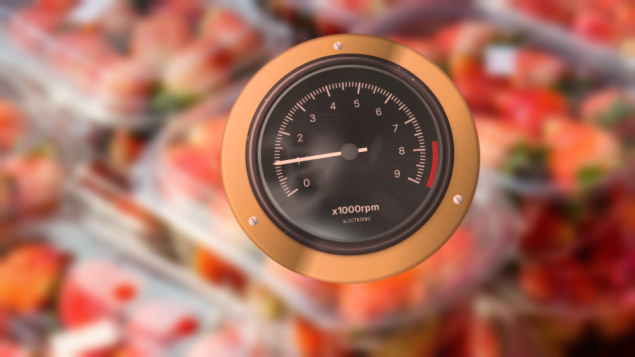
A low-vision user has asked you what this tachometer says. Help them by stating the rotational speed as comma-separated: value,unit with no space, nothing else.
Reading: 1000,rpm
